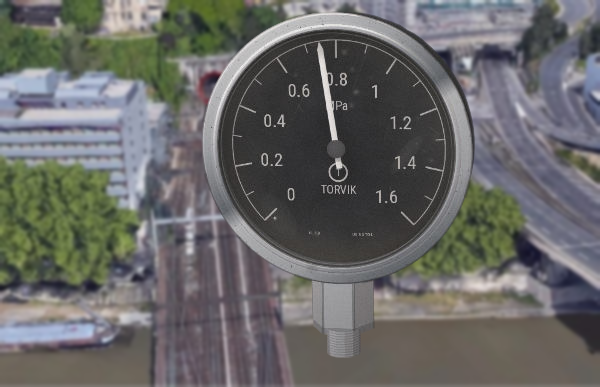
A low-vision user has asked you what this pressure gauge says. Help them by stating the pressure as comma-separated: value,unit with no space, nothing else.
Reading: 0.75,MPa
